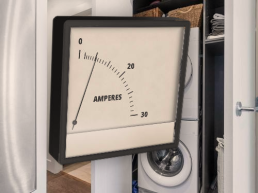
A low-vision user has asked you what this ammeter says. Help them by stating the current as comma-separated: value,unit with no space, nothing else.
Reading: 10,A
